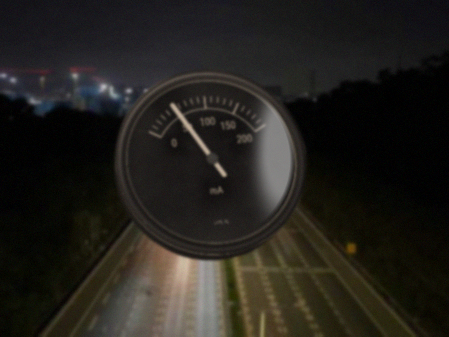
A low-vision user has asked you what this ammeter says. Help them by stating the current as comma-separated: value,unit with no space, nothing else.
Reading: 50,mA
